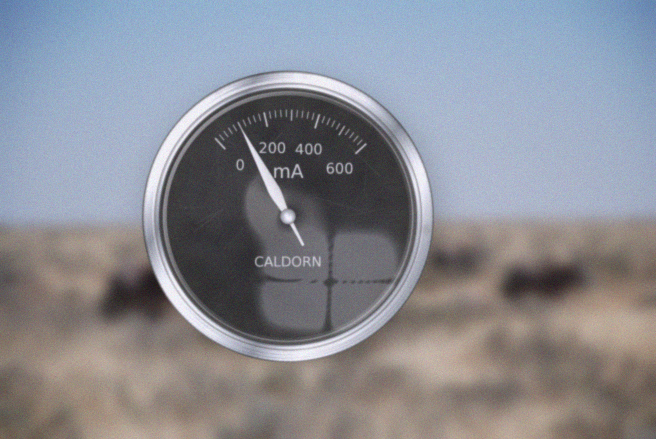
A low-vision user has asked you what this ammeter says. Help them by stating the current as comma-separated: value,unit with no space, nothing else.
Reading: 100,mA
